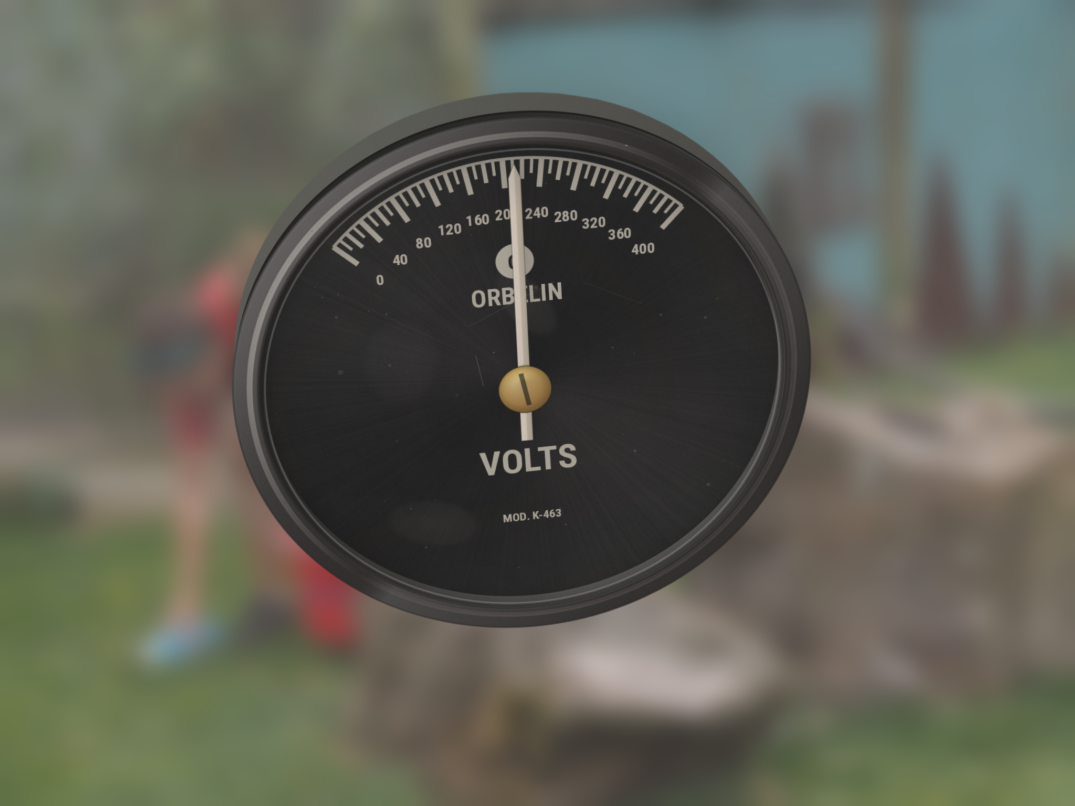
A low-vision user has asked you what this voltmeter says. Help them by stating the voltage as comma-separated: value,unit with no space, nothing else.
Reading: 210,V
